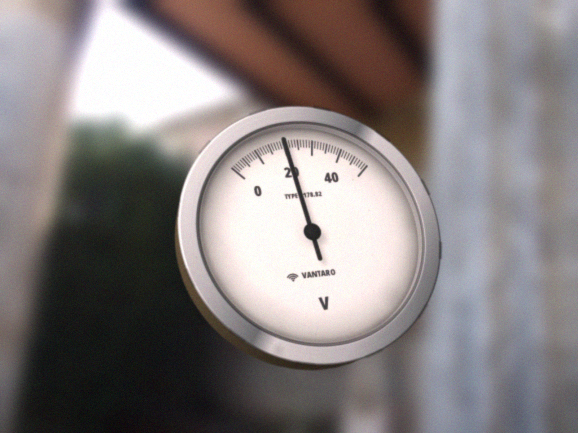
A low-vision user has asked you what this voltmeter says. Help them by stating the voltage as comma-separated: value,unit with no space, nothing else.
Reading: 20,V
